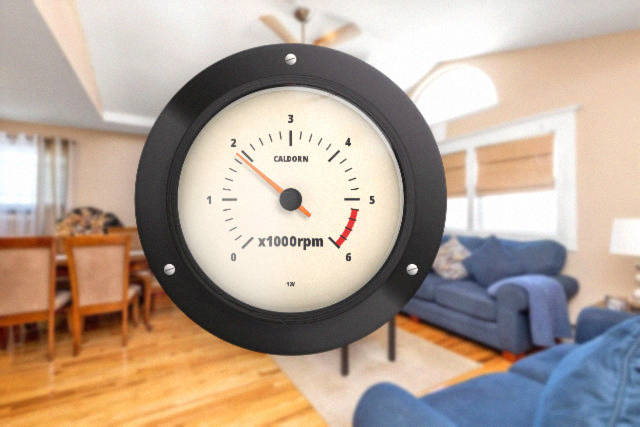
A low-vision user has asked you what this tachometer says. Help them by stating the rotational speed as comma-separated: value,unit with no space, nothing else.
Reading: 1900,rpm
